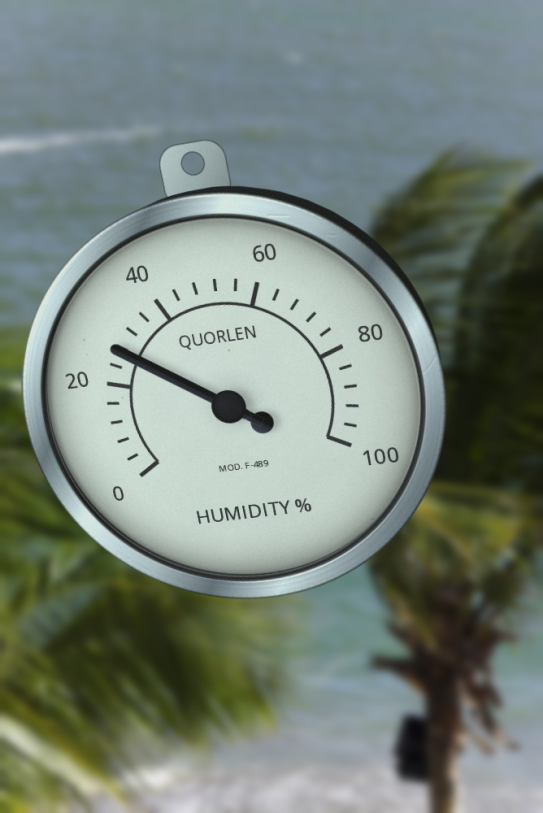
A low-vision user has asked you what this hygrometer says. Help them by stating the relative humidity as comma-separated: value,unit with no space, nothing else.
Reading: 28,%
